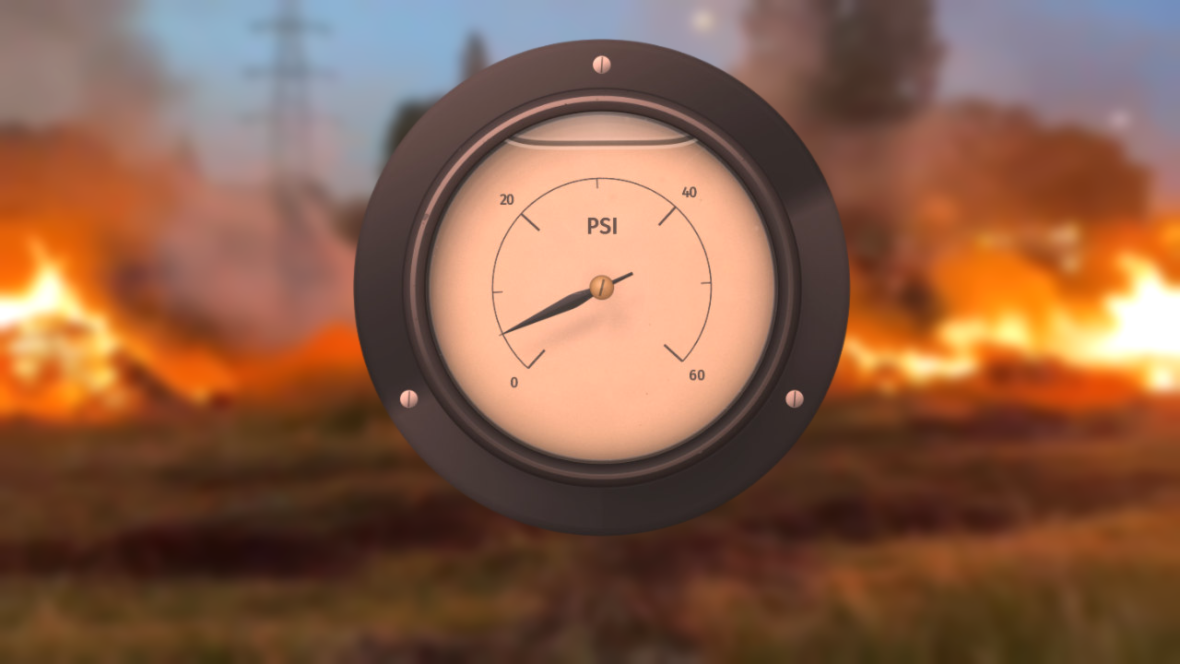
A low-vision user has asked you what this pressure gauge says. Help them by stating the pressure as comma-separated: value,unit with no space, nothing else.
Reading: 5,psi
